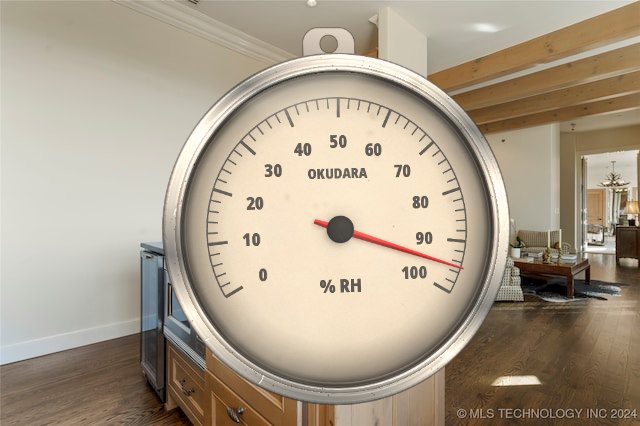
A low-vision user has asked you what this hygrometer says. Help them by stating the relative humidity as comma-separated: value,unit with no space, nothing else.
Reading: 95,%
